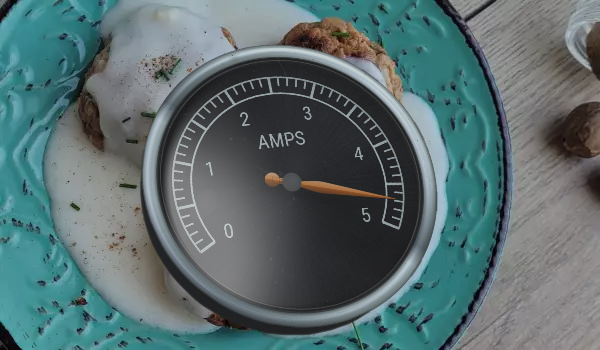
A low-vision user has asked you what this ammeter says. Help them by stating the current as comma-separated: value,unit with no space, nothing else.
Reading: 4.7,A
